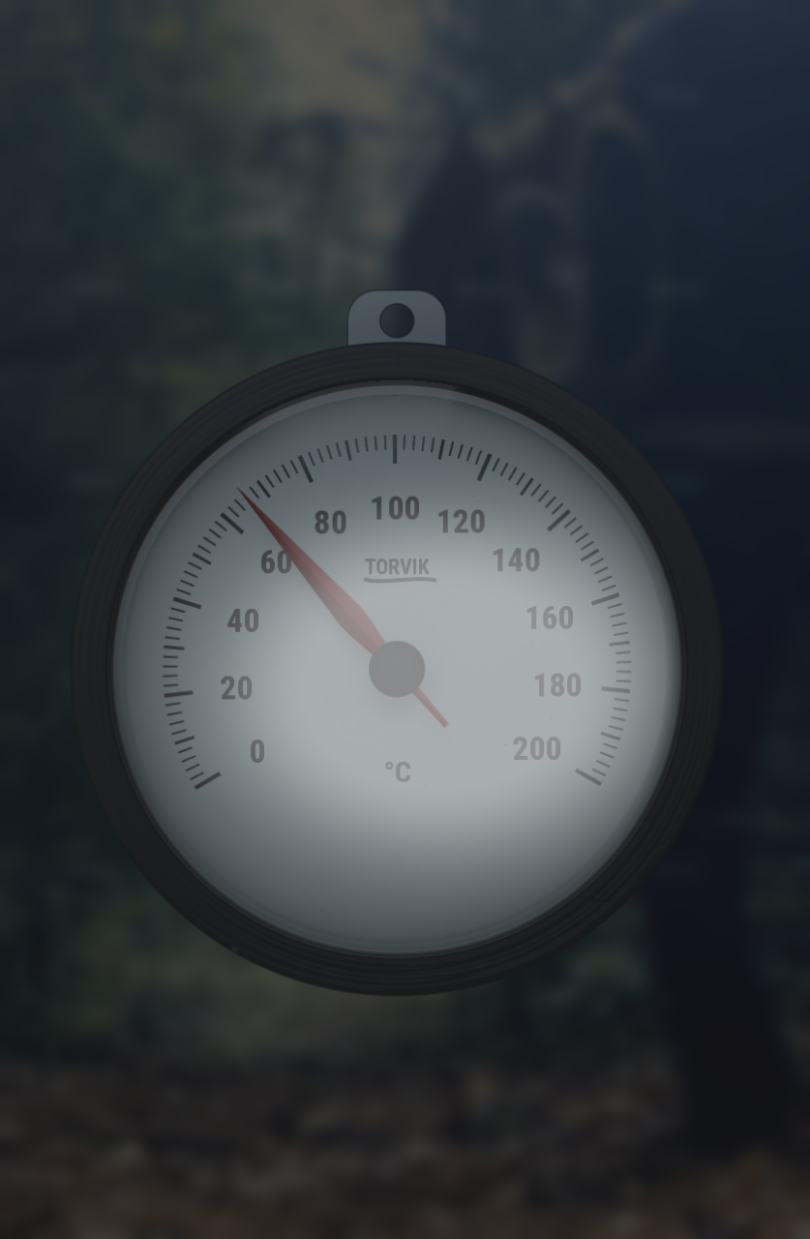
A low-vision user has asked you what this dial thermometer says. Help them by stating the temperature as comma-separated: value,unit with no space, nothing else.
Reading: 66,°C
